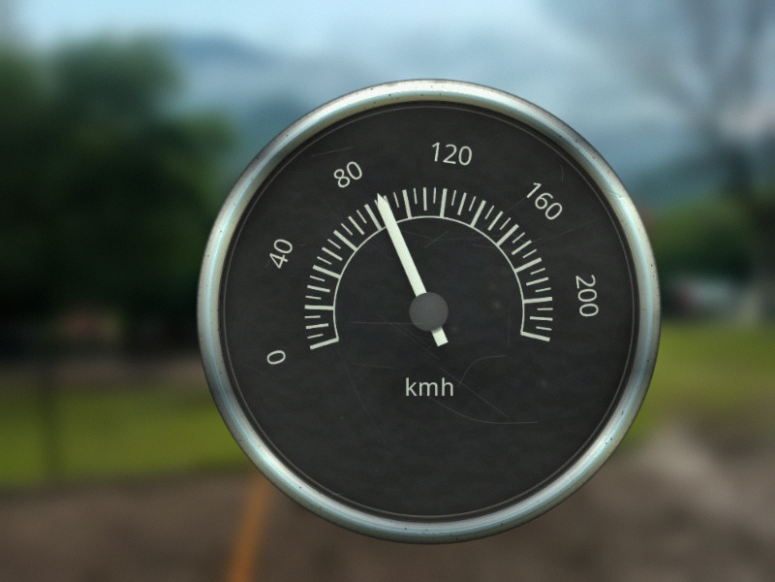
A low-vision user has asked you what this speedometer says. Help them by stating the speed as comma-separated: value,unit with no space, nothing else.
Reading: 87.5,km/h
